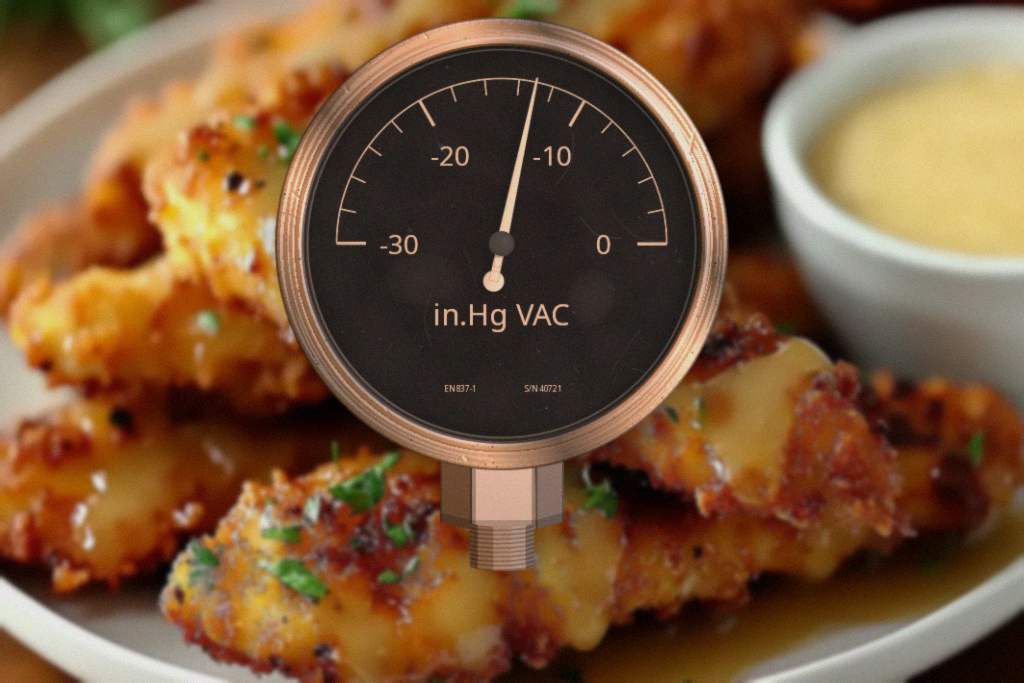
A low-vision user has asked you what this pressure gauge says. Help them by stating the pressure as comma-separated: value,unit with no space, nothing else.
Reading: -13,inHg
